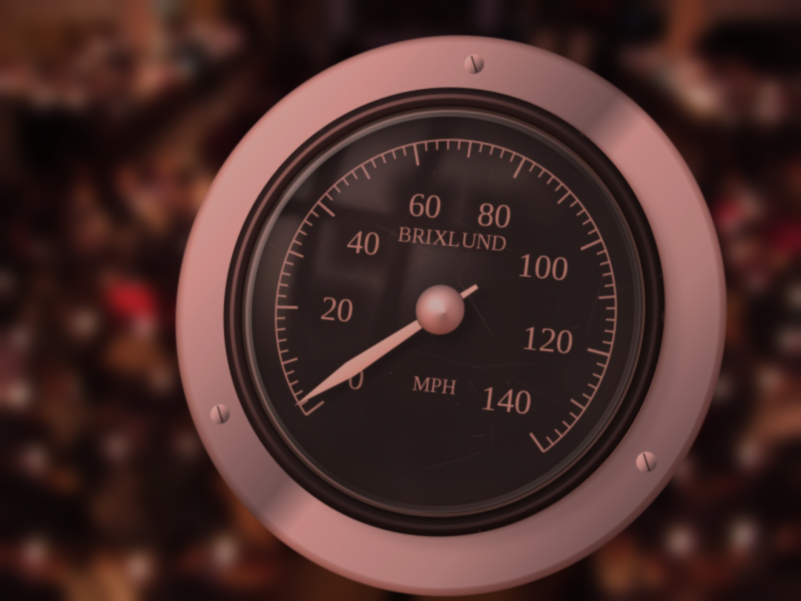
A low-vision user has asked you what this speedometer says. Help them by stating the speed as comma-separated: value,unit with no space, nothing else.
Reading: 2,mph
